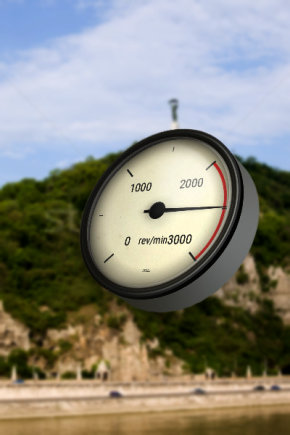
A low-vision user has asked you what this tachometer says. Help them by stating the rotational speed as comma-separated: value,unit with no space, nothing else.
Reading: 2500,rpm
